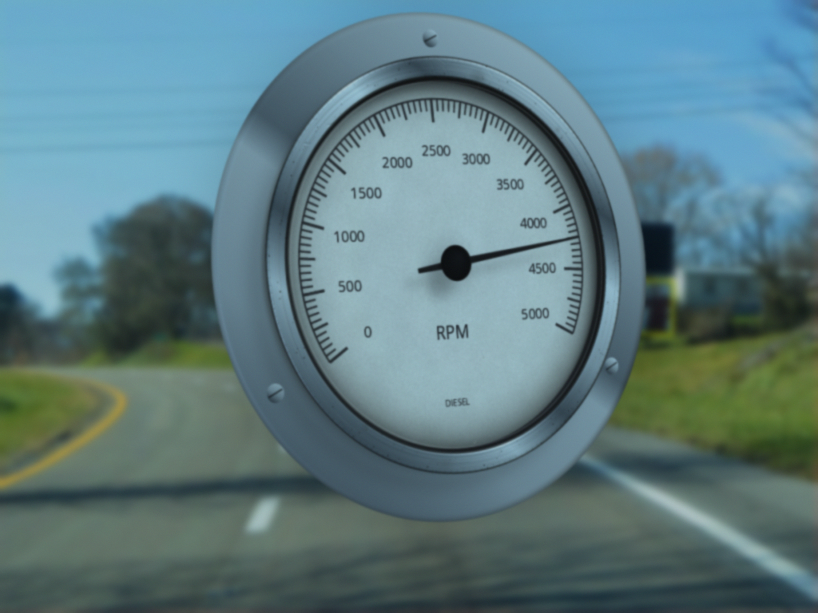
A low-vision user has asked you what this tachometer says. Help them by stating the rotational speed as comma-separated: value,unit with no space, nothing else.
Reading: 4250,rpm
